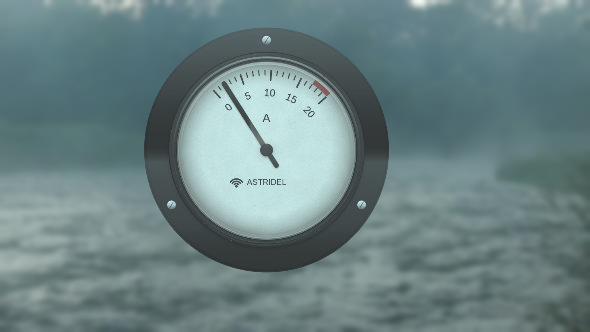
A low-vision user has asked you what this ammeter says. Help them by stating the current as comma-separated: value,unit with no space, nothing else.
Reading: 2,A
